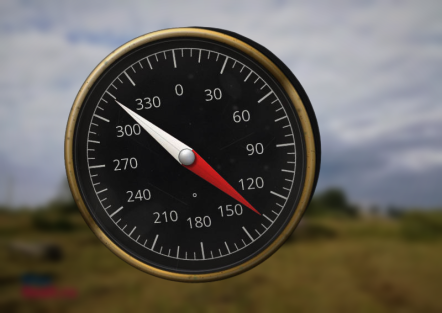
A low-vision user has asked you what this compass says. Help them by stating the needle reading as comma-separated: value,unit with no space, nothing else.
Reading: 135,°
